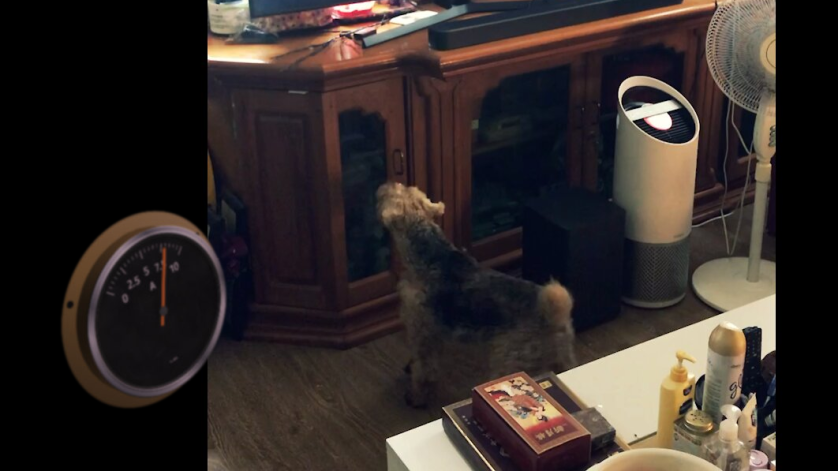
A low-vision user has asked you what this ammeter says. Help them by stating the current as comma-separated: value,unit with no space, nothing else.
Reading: 7.5,A
